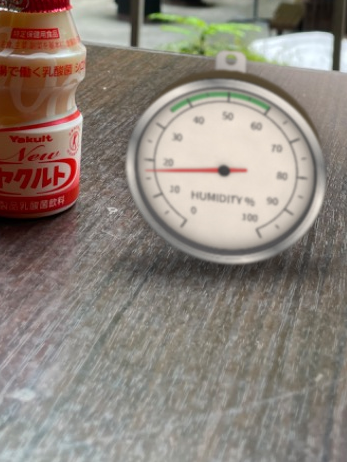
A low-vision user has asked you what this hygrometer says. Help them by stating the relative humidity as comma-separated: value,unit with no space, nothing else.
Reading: 17.5,%
